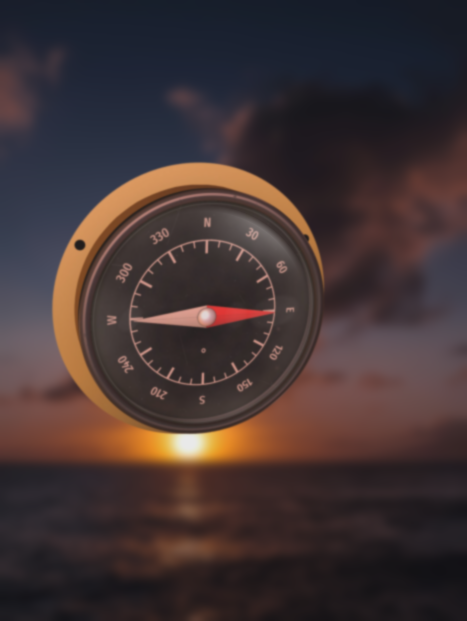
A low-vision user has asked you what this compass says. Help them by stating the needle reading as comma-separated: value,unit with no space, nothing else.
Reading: 90,°
